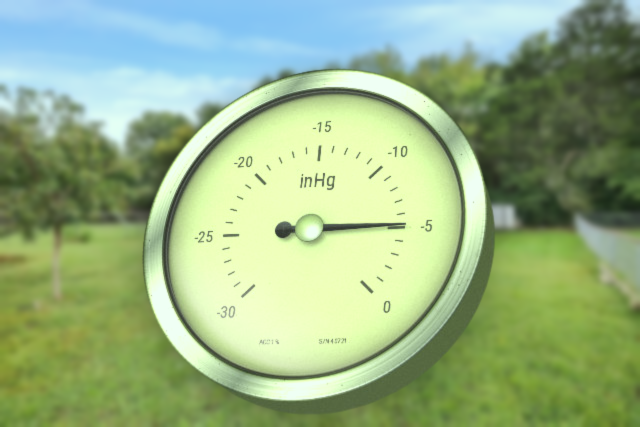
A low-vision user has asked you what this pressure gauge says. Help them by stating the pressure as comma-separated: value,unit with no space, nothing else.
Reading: -5,inHg
